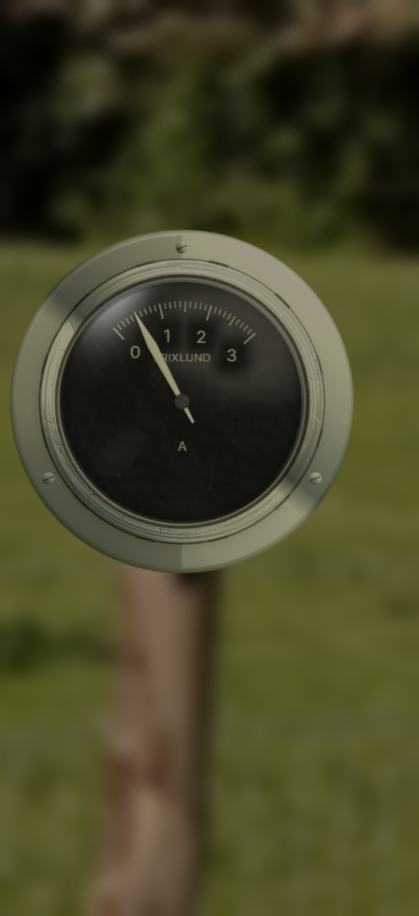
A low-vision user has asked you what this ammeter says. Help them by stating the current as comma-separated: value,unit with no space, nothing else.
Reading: 0.5,A
